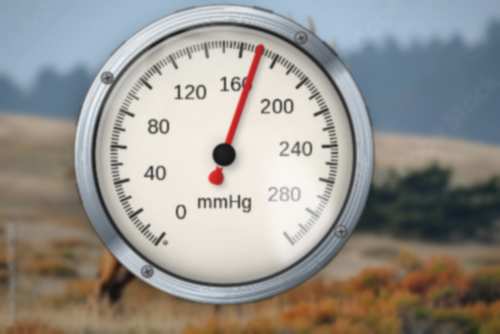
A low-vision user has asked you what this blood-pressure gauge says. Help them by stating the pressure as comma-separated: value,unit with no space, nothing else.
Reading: 170,mmHg
